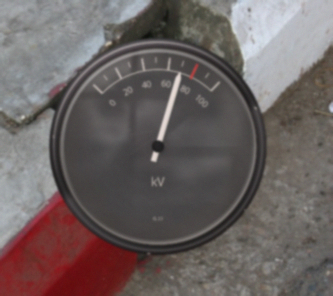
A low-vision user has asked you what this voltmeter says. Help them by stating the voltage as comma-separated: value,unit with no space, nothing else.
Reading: 70,kV
